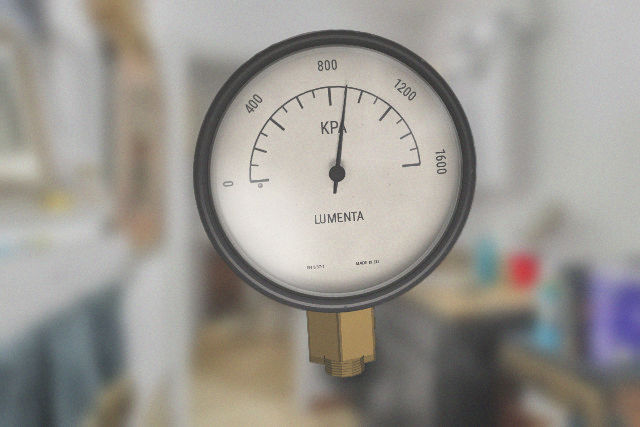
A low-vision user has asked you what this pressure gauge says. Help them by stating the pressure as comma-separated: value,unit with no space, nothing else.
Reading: 900,kPa
